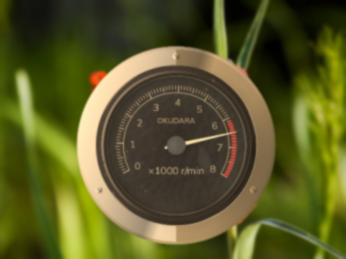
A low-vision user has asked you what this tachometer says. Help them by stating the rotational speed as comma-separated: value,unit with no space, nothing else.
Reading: 6500,rpm
